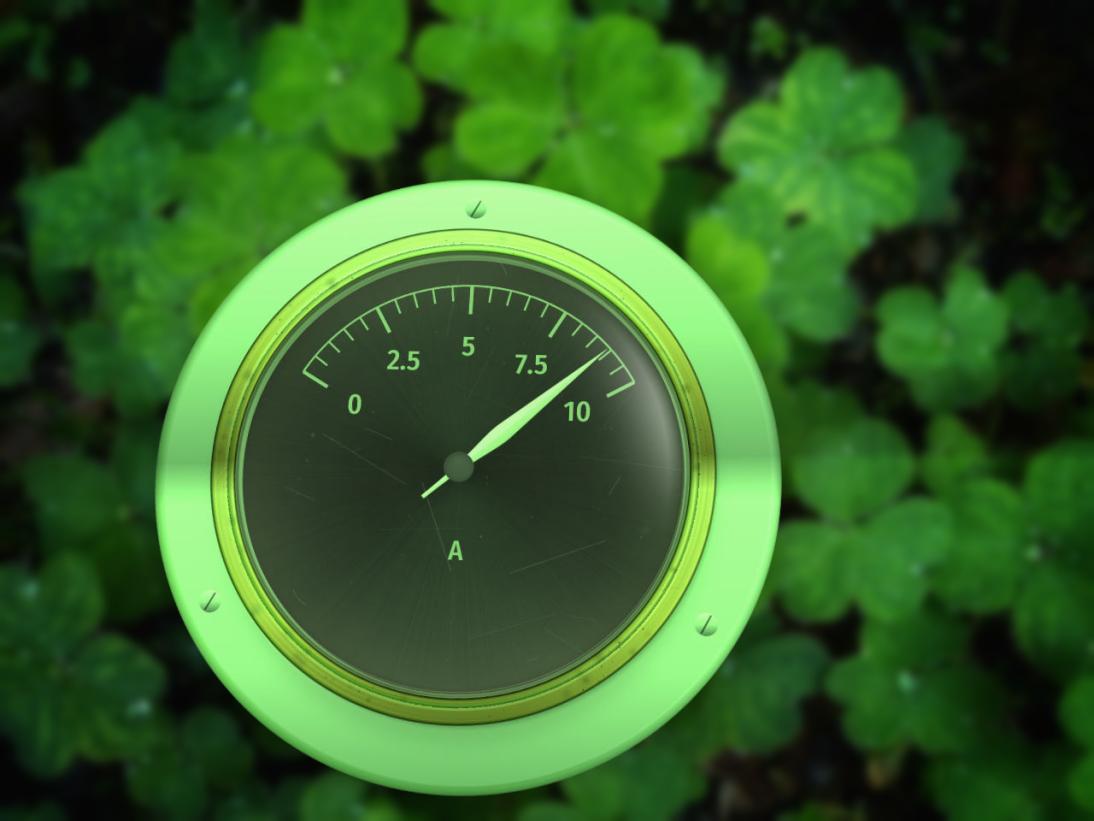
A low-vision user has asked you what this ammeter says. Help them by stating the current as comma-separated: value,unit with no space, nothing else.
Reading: 9,A
